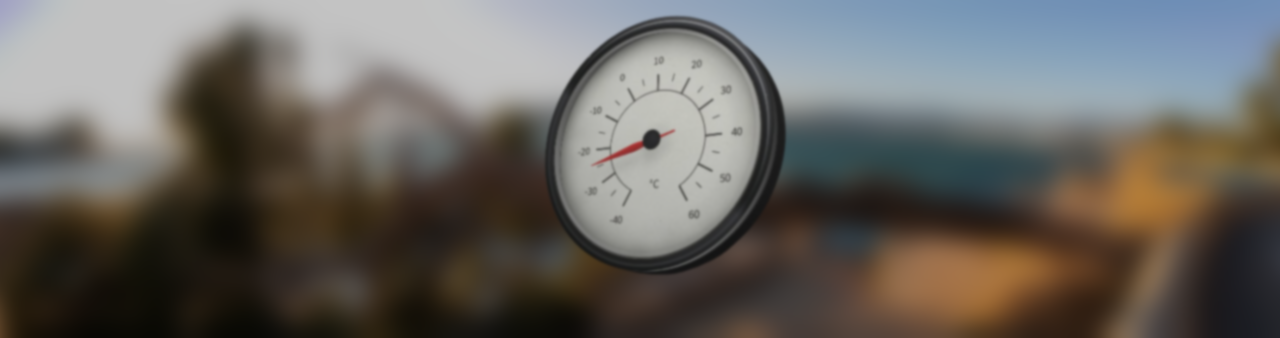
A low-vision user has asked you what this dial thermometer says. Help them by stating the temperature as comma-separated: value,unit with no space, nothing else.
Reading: -25,°C
